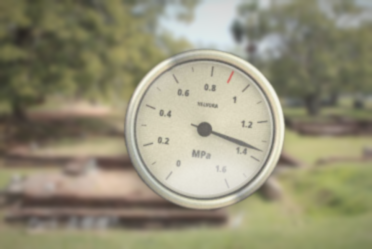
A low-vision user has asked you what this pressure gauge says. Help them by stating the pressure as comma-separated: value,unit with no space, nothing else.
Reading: 1.35,MPa
